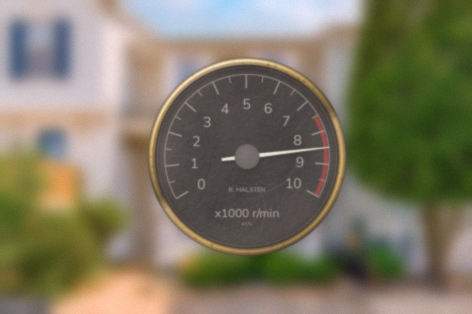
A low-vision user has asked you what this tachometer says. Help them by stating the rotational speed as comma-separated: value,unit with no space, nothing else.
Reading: 8500,rpm
